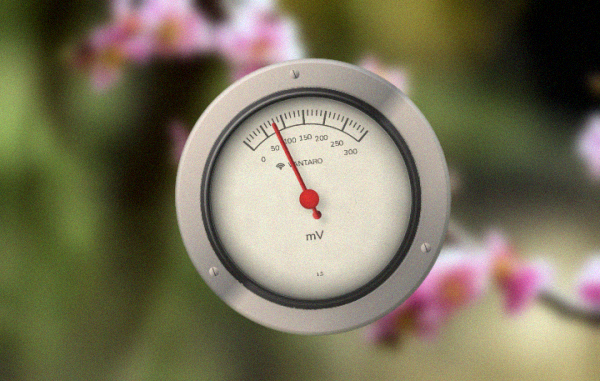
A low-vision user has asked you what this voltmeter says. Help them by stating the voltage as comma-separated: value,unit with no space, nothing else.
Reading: 80,mV
